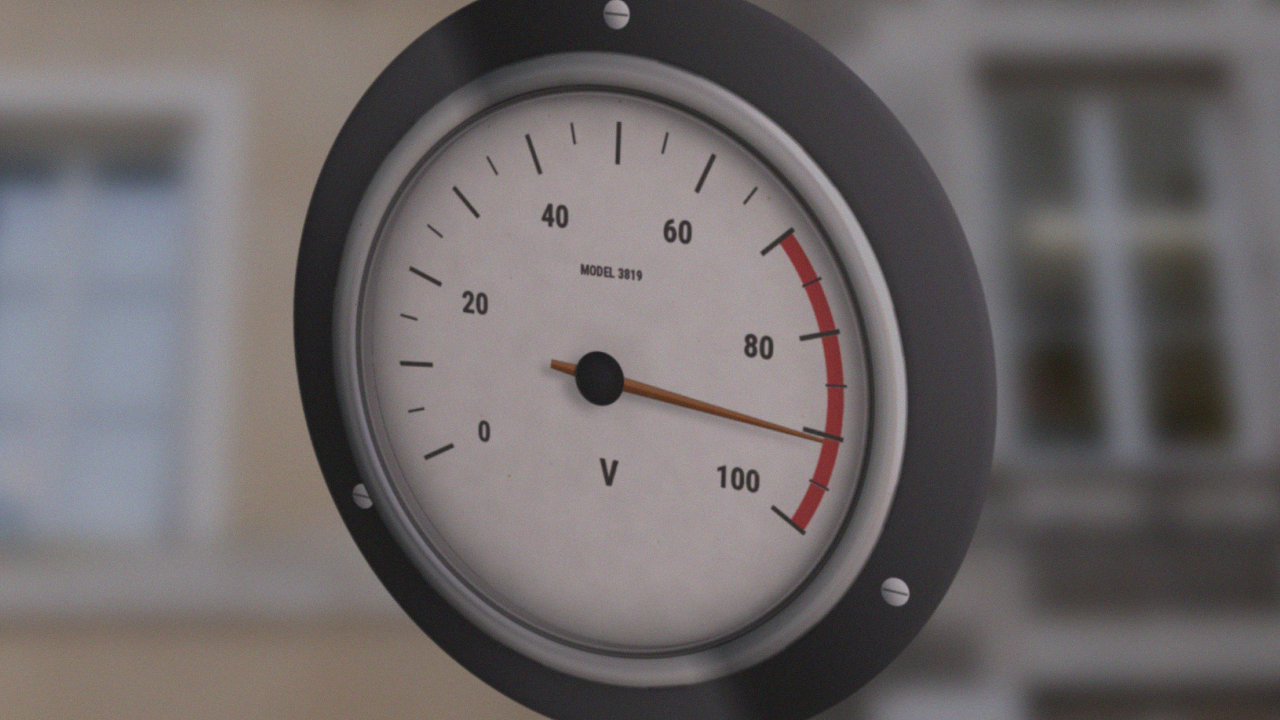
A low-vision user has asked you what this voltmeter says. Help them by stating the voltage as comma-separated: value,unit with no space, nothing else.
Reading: 90,V
